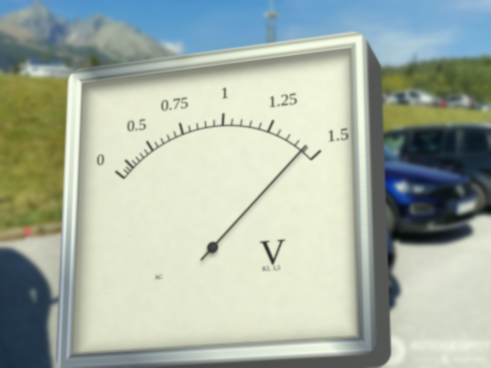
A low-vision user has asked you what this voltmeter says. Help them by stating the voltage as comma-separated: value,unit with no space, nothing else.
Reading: 1.45,V
